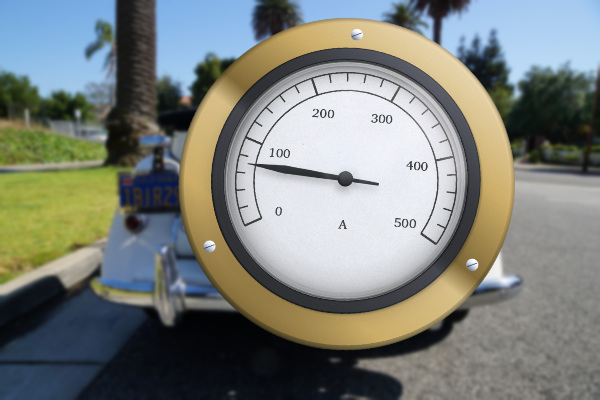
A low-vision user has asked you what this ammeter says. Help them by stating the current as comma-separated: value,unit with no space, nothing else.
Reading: 70,A
